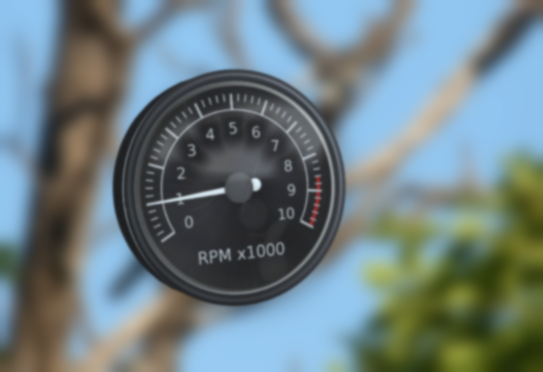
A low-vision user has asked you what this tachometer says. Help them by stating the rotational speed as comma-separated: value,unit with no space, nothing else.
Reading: 1000,rpm
